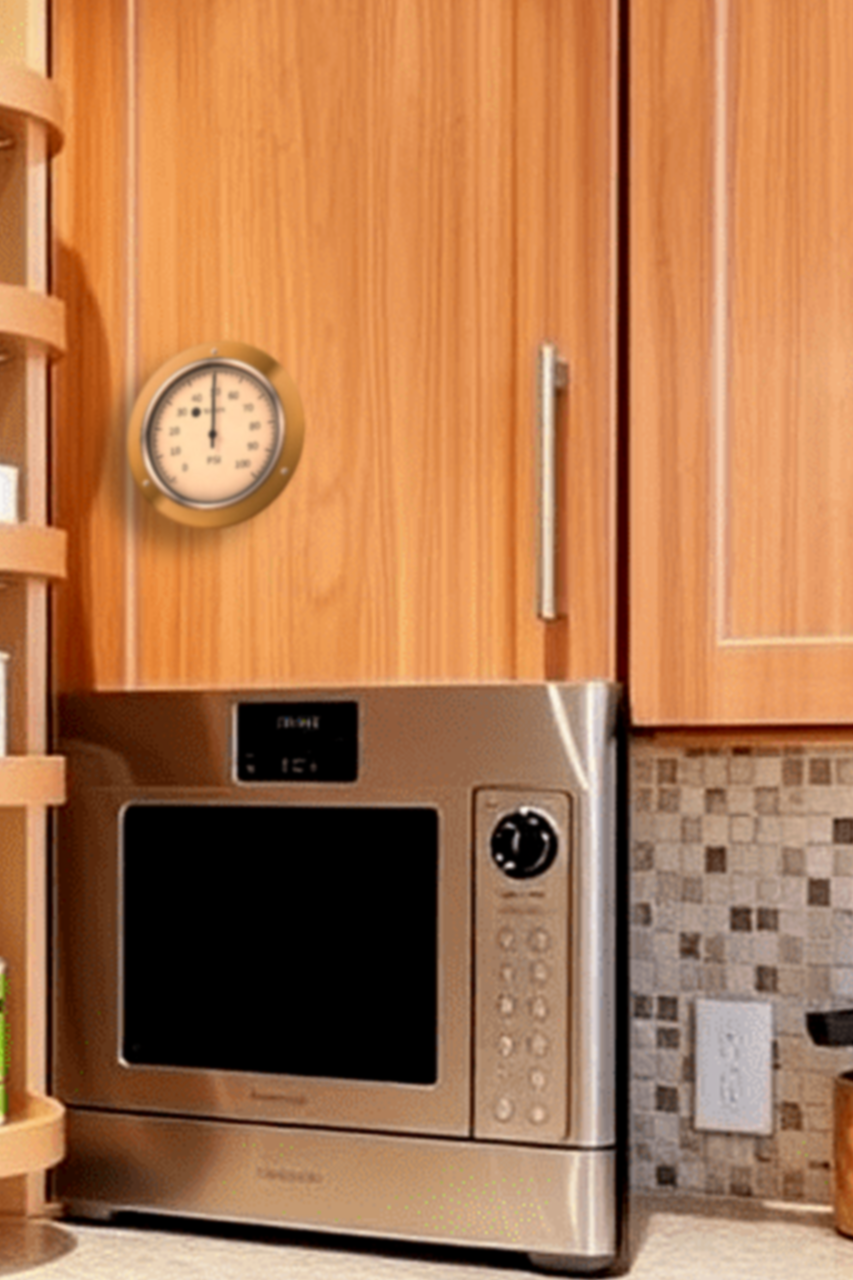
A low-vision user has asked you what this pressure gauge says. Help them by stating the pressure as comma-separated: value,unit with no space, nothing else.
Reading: 50,psi
